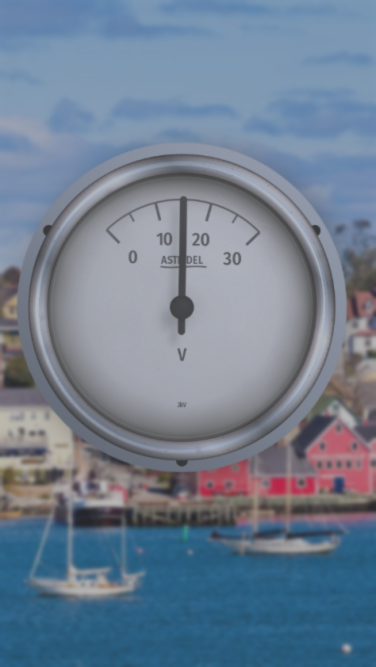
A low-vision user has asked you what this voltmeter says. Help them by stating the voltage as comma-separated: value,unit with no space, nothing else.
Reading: 15,V
